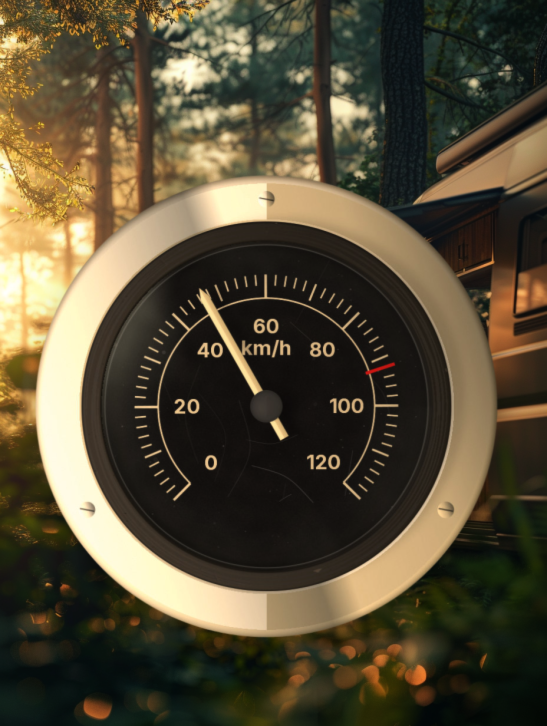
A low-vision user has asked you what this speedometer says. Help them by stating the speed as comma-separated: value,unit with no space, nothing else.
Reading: 47,km/h
